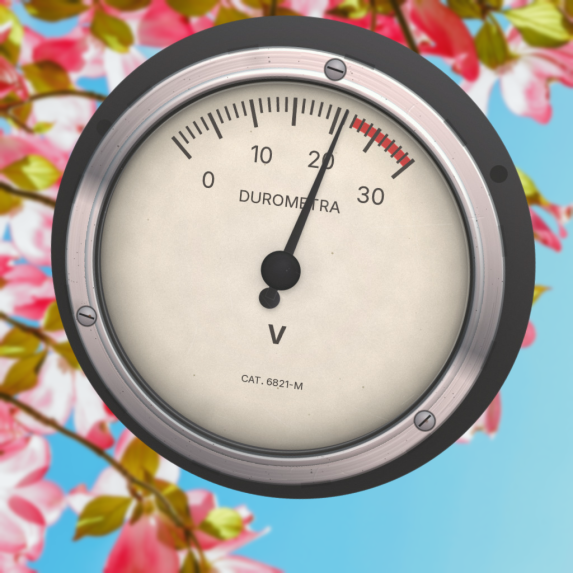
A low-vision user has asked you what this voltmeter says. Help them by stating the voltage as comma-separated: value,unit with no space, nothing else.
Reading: 21,V
